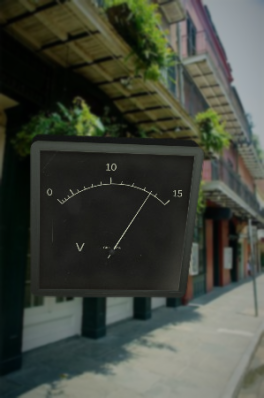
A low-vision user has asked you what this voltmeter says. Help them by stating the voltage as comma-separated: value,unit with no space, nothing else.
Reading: 13.5,V
